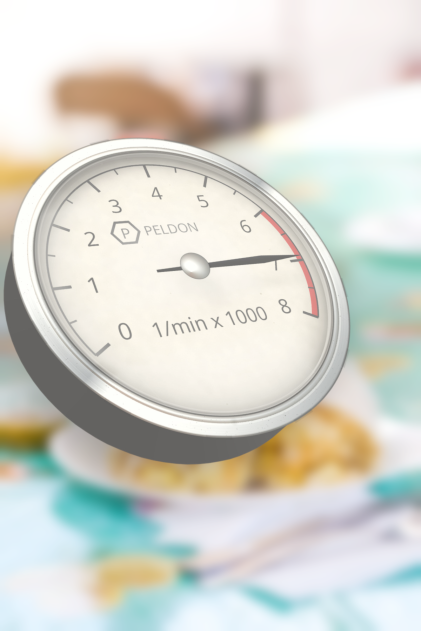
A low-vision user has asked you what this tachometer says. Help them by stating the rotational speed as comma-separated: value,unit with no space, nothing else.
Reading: 7000,rpm
